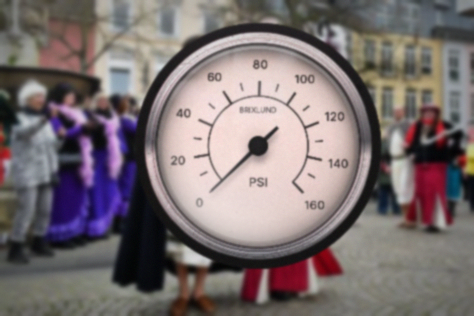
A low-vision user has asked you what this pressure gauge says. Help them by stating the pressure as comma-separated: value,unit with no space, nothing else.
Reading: 0,psi
